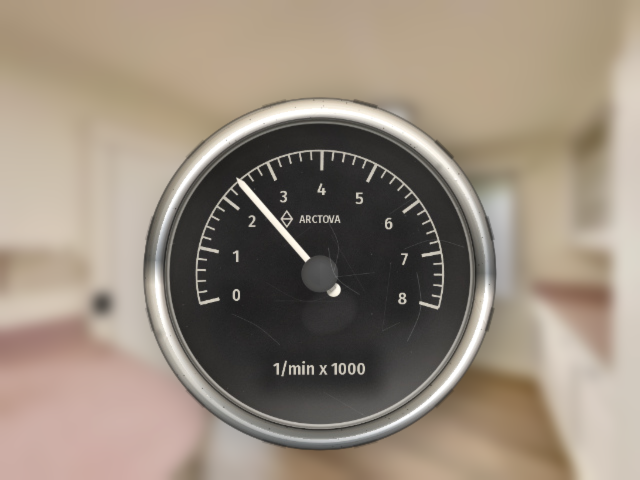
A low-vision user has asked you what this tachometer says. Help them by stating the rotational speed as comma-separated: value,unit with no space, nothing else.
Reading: 2400,rpm
